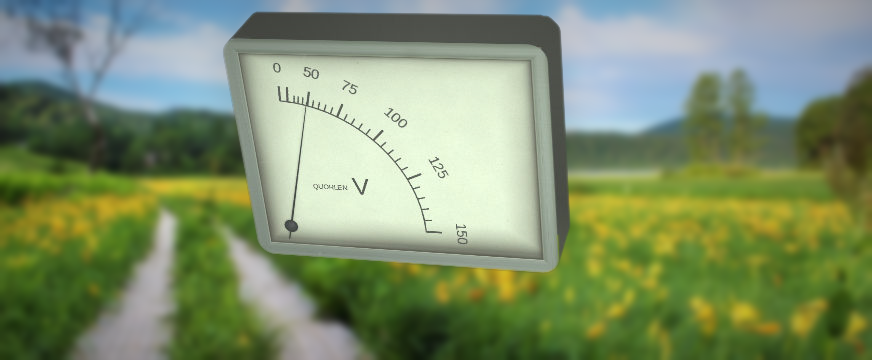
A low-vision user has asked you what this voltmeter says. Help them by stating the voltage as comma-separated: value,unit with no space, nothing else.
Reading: 50,V
